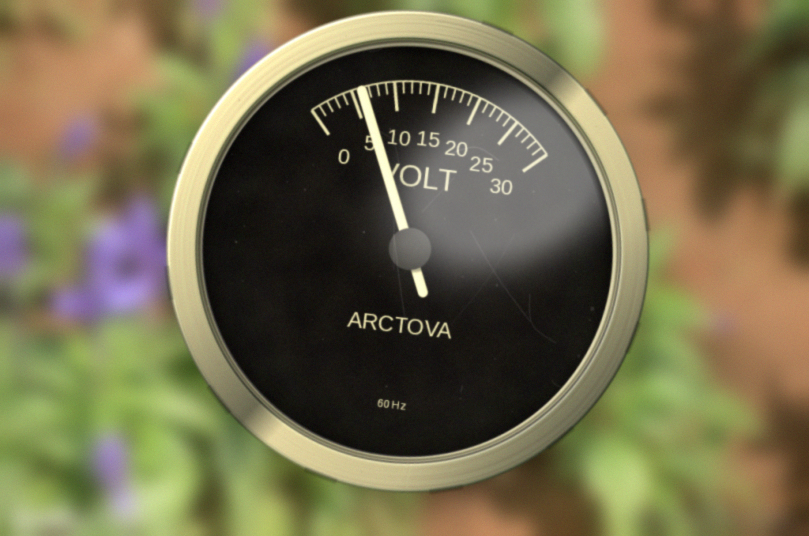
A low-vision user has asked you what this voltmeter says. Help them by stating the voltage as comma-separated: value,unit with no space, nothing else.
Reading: 6,V
